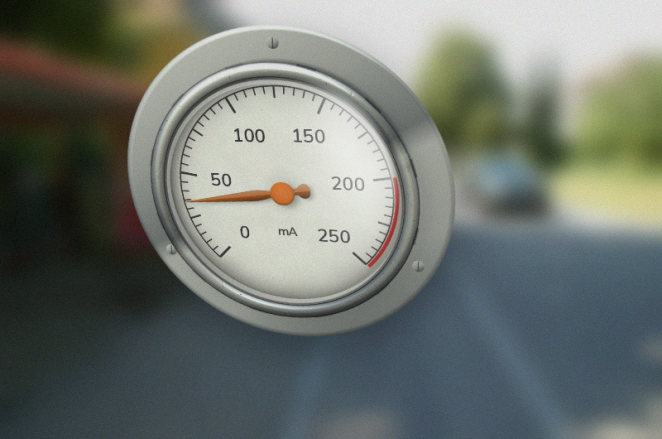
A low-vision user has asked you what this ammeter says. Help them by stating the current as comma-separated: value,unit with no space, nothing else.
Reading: 35,mA
